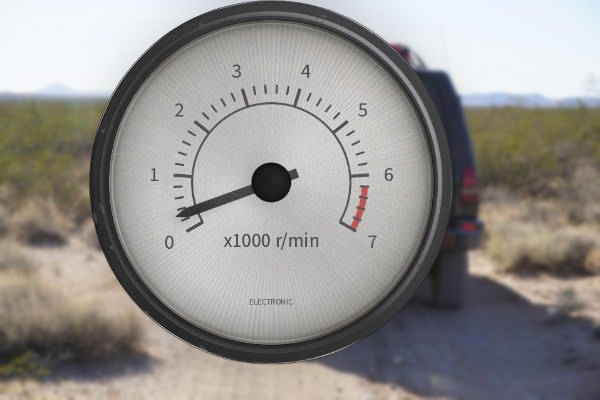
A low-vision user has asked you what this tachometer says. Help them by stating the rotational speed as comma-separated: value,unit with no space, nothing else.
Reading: 300,rpm
